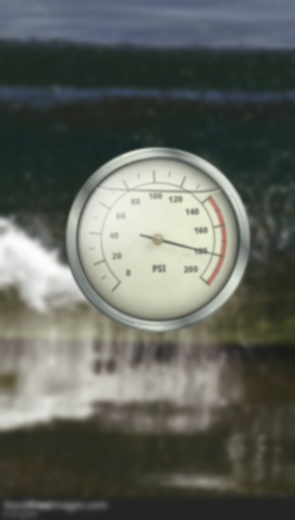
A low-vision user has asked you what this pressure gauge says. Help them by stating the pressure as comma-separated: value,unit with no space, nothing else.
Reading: 180,psi
